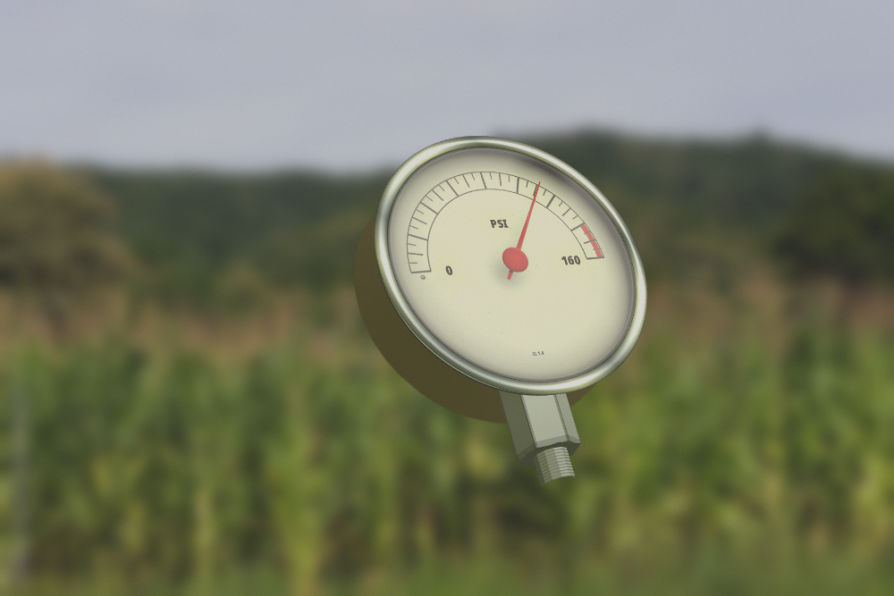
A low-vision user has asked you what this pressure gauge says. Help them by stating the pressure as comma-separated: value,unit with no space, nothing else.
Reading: 110,psi
